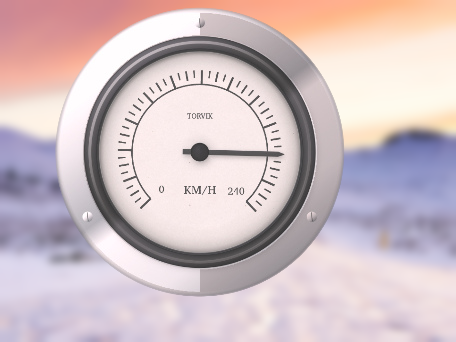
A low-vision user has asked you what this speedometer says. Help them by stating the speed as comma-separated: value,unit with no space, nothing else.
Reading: 200,km/h
